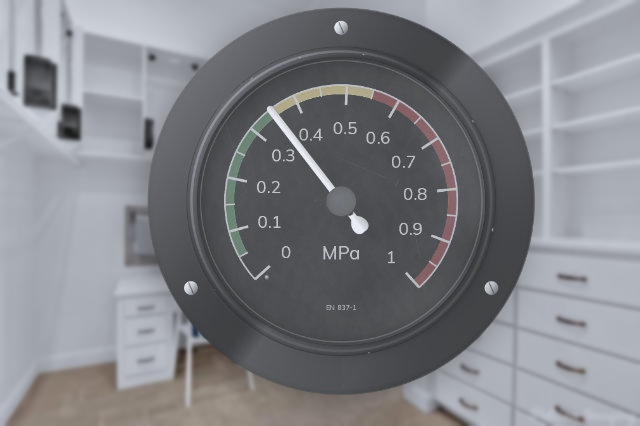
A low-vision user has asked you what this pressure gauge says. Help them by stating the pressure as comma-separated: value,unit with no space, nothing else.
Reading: 0.35,MPa
